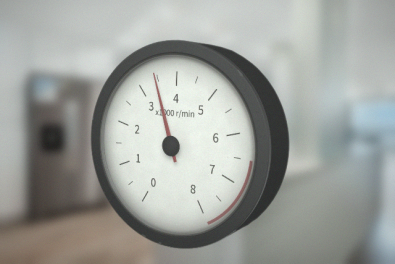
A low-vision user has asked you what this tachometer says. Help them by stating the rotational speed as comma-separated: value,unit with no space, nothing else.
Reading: 3500,rpm
